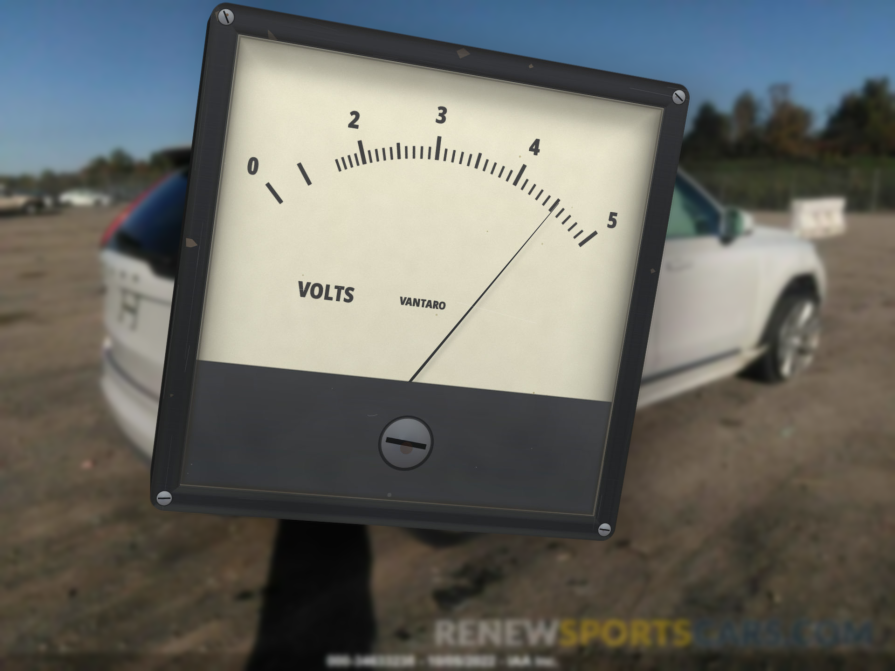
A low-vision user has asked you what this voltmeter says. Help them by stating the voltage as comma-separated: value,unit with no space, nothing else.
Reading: 4.5,V
